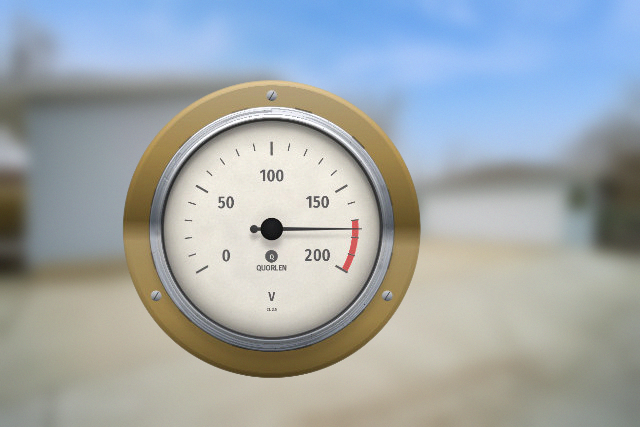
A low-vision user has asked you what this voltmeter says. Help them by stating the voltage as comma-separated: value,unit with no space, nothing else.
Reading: 175,V
